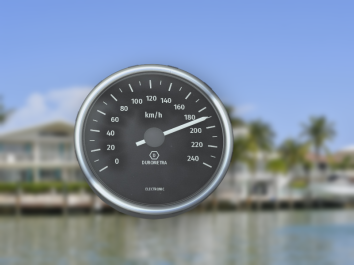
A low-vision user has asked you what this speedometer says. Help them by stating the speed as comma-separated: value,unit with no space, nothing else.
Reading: 190,km/h
